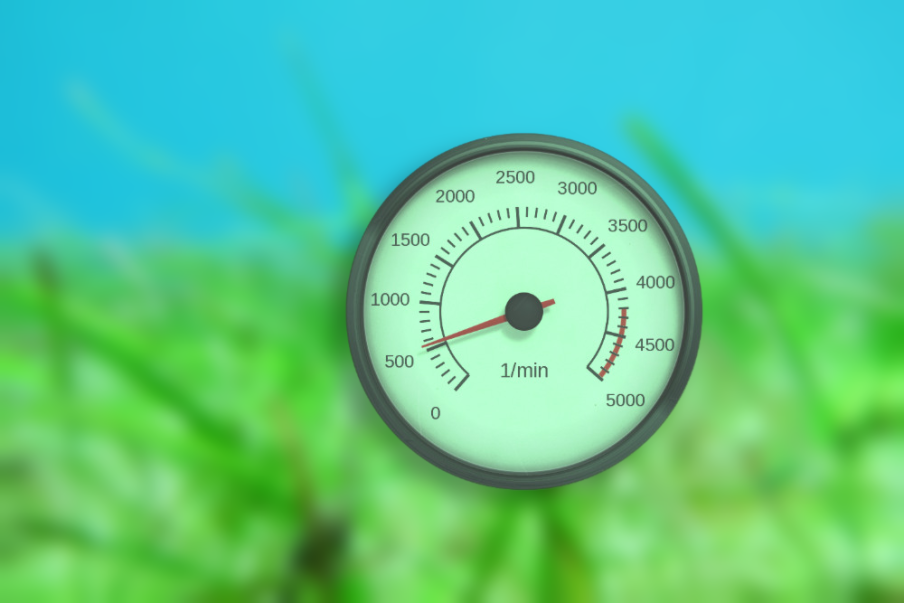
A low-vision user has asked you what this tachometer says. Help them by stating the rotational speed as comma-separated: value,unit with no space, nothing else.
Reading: 550,rpm
